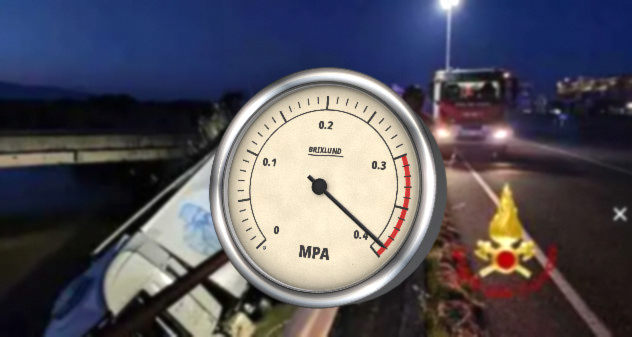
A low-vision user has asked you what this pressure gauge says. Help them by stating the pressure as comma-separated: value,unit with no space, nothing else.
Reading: 0.39,MPa
